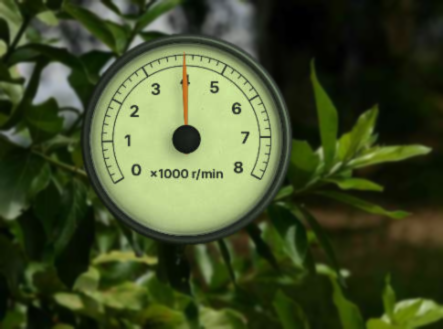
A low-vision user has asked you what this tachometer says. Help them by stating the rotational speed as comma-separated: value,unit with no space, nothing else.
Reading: 4000,rpm
